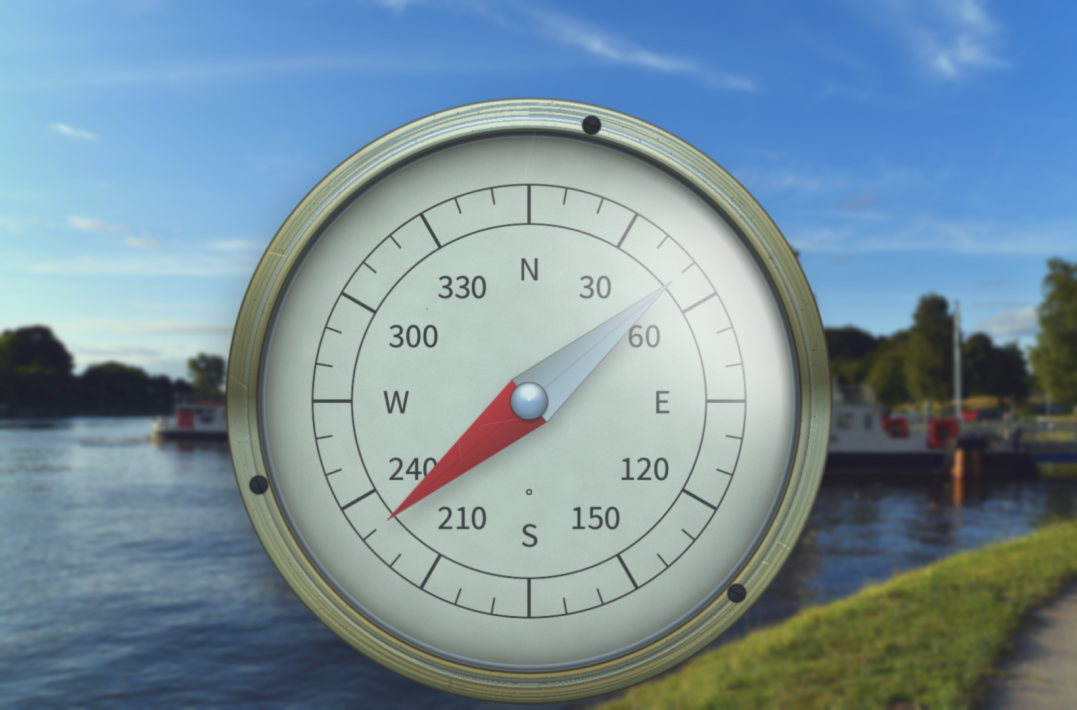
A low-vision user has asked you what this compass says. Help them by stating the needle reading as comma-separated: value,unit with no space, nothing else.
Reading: 230,°
